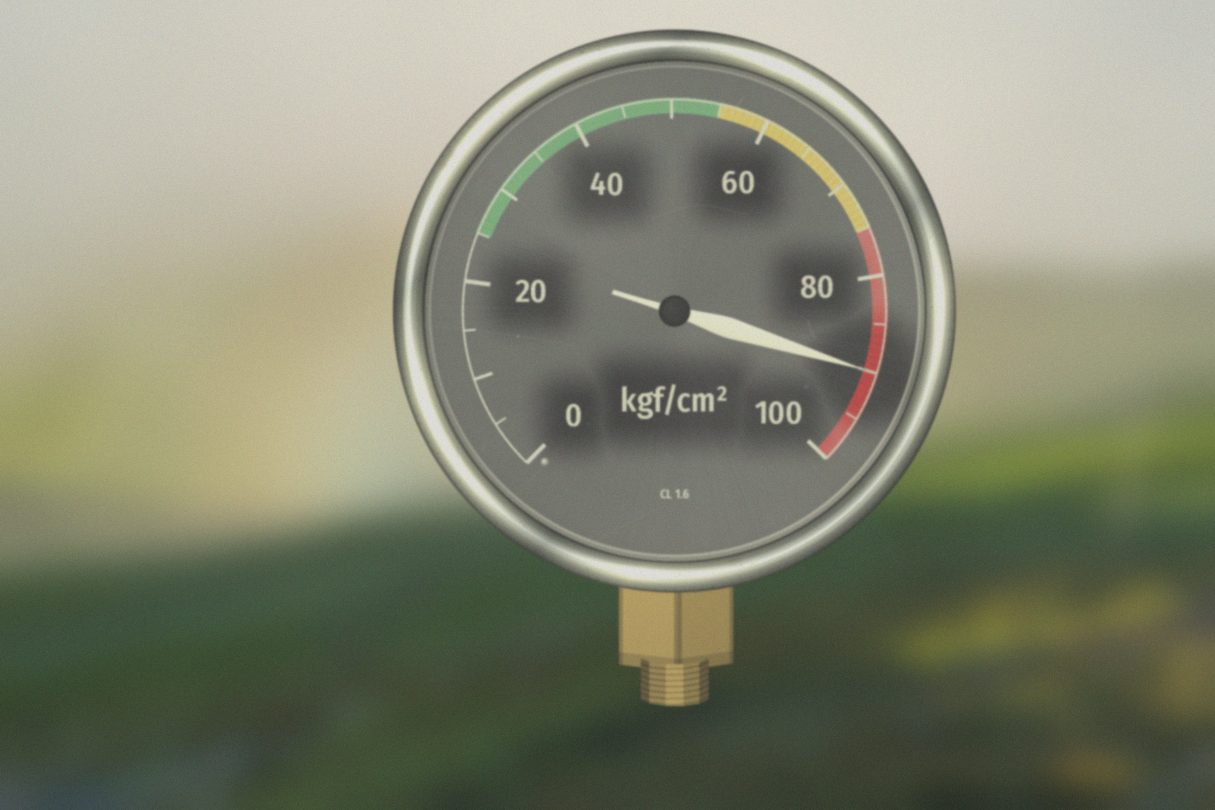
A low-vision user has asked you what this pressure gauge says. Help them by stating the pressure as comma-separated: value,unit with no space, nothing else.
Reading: 90,kg/cm²
